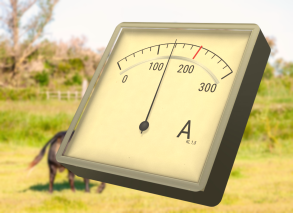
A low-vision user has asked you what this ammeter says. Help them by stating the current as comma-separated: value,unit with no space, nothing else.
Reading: 140,A
